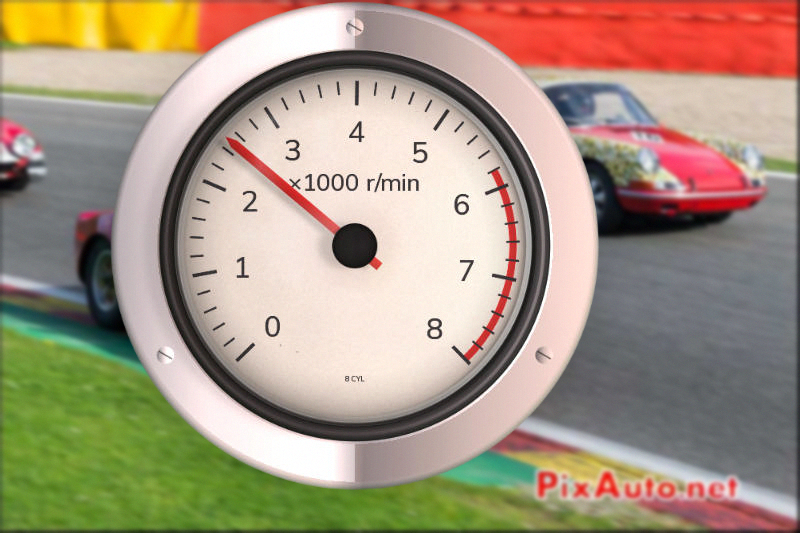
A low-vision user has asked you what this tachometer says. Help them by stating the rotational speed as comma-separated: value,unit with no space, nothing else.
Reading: 2500,rpm
